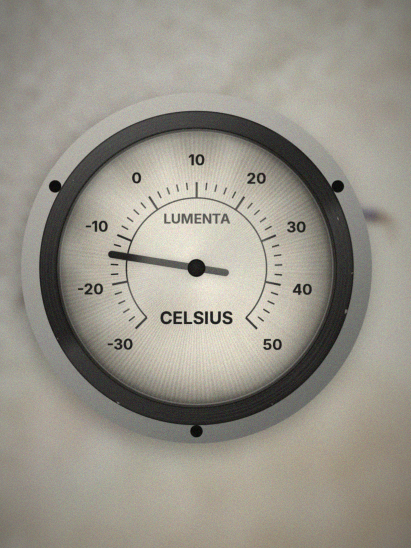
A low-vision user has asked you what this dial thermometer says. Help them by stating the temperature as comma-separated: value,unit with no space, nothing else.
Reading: -14,°C
